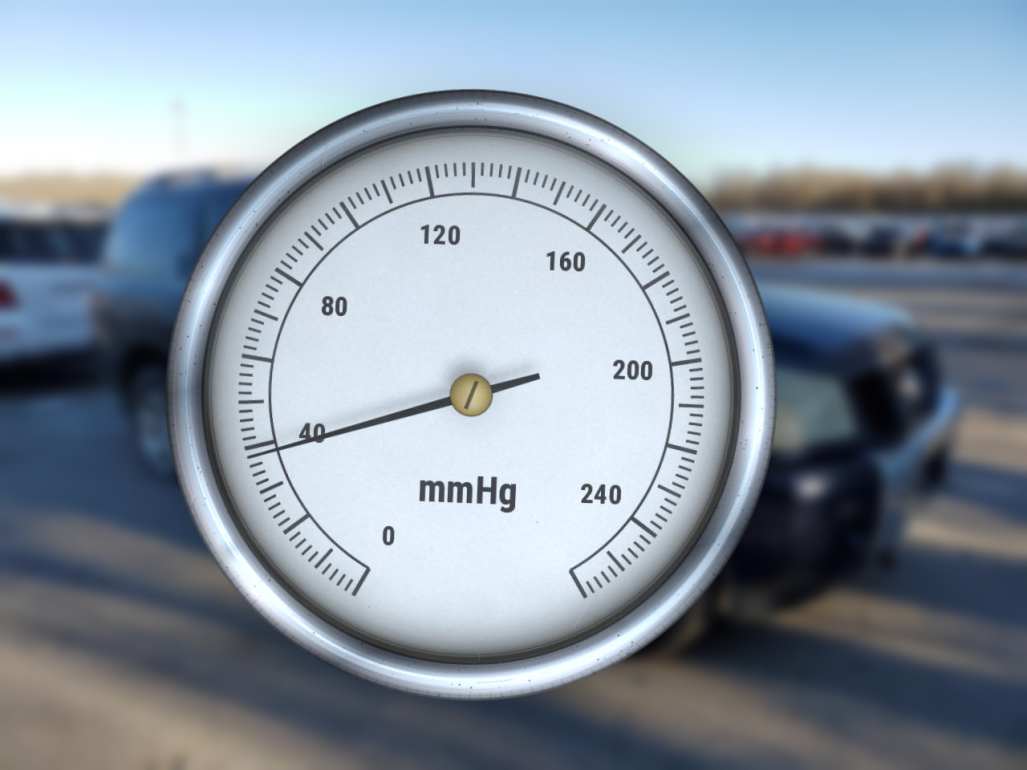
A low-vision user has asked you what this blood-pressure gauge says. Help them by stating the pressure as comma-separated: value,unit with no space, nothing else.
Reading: 38,mmHg
